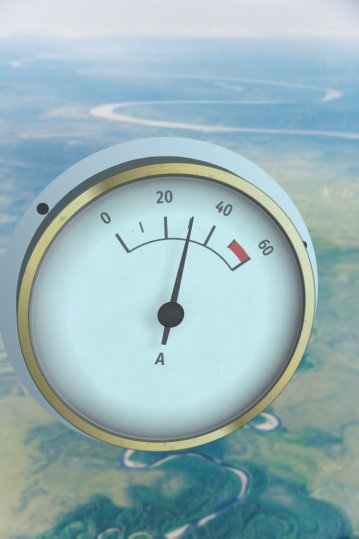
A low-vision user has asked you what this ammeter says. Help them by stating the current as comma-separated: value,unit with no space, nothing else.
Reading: 30,A
